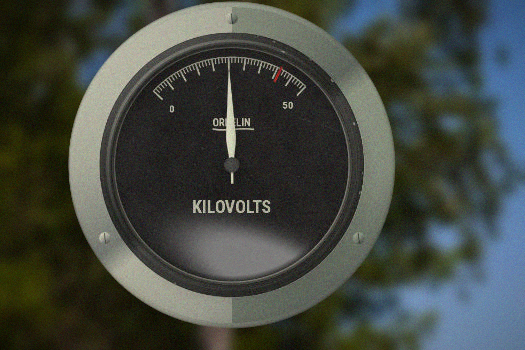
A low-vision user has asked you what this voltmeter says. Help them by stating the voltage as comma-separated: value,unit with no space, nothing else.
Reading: 25,kV
